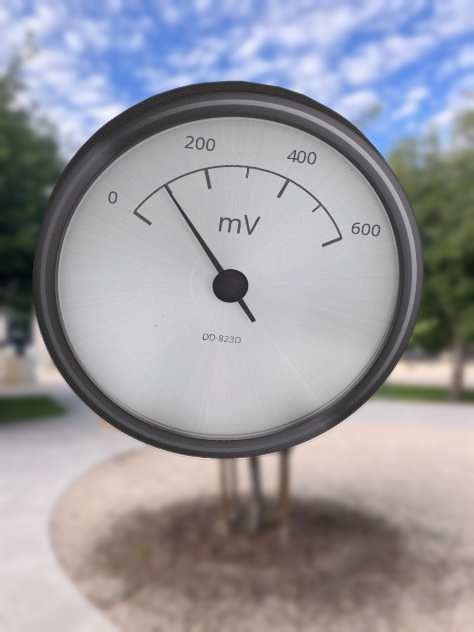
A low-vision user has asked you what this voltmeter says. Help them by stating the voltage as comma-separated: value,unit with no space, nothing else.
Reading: 100,mV
